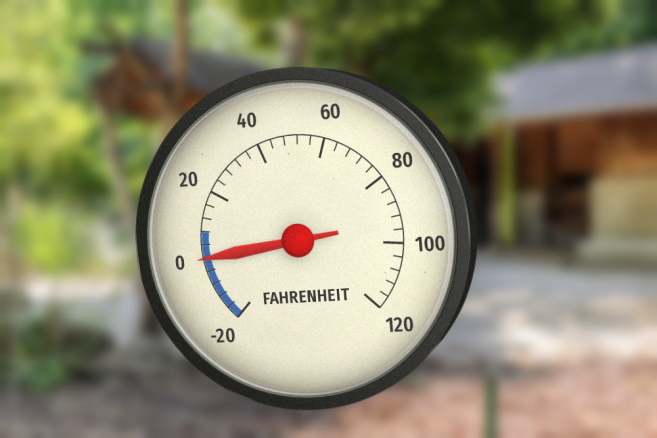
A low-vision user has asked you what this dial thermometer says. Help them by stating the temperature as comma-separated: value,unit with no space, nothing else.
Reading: 0,°F
